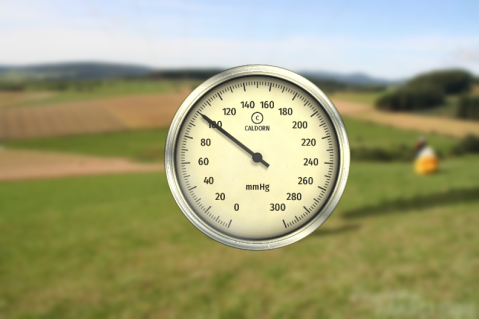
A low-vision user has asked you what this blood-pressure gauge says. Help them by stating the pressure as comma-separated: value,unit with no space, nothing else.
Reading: 100,mmHg
